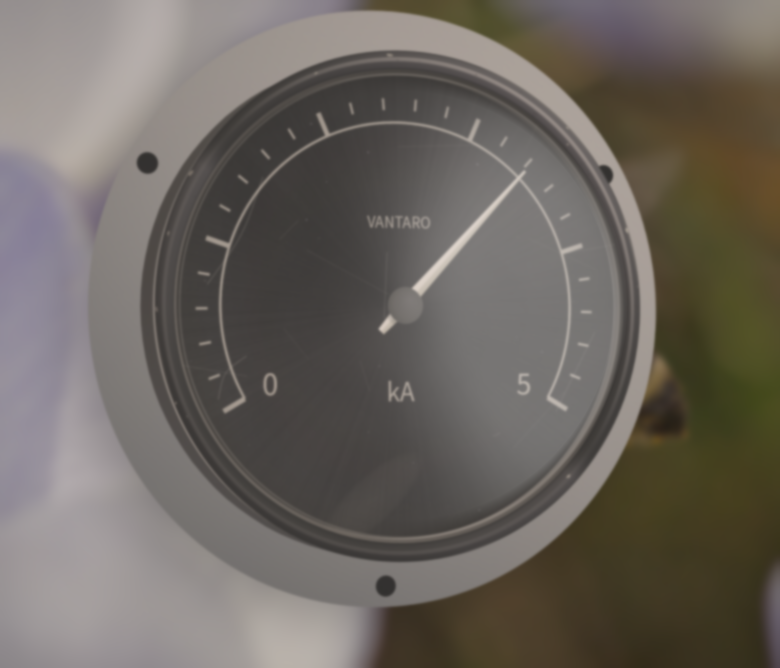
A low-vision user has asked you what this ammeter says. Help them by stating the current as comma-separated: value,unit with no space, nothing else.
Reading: 3.4,kA
